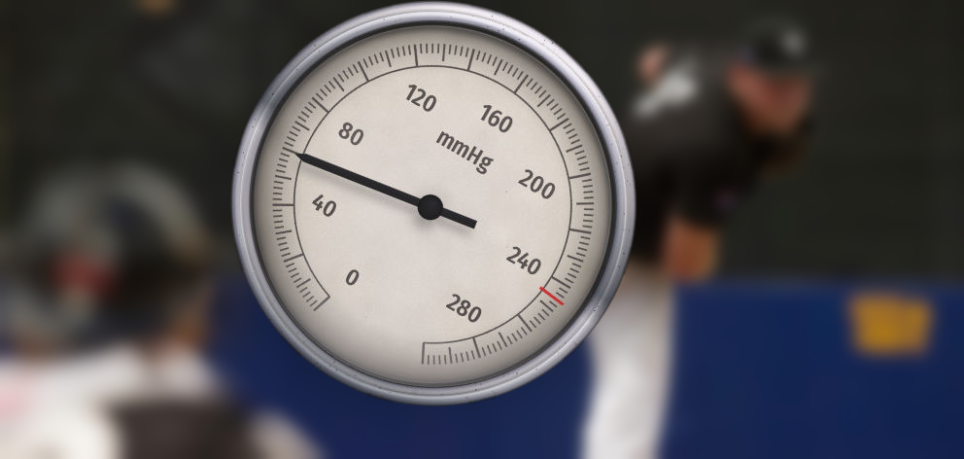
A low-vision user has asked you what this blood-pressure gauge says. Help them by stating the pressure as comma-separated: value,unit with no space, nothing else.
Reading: 60,mmHg
